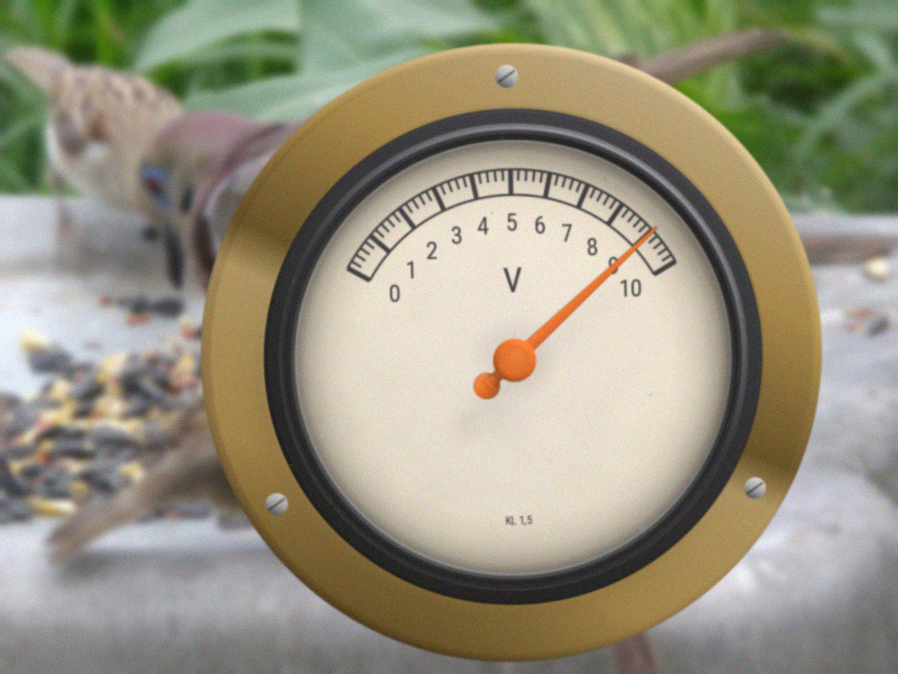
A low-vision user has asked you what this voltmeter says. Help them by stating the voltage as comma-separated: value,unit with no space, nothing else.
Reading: 9,V
